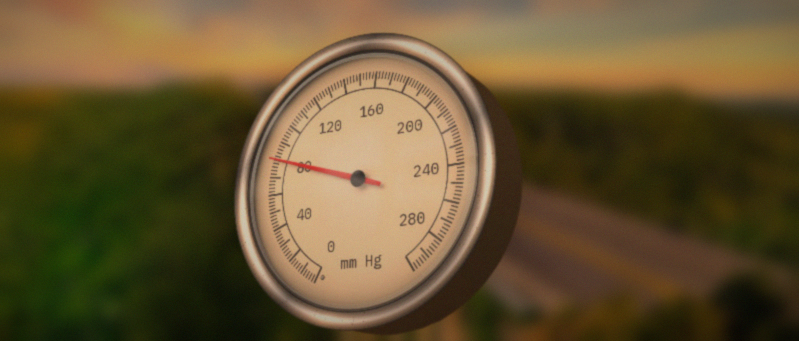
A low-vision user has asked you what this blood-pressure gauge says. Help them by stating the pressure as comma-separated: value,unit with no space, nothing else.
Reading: 80,mmHg
